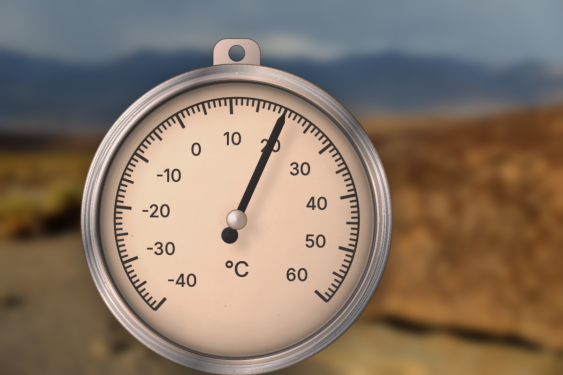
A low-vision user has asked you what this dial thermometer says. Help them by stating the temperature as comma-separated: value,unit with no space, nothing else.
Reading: 20,°C
